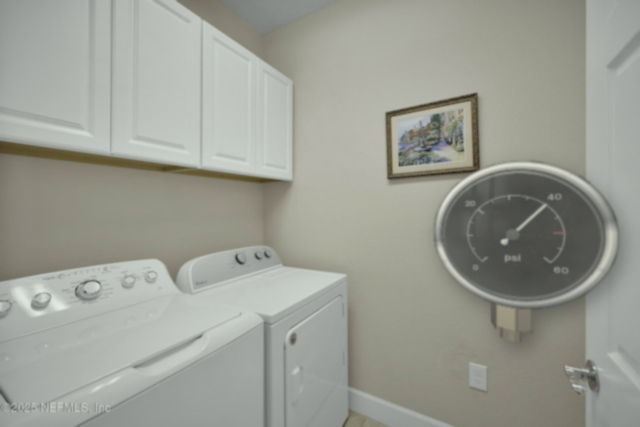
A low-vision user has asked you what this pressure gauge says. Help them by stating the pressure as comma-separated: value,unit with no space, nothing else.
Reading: 40,psi
